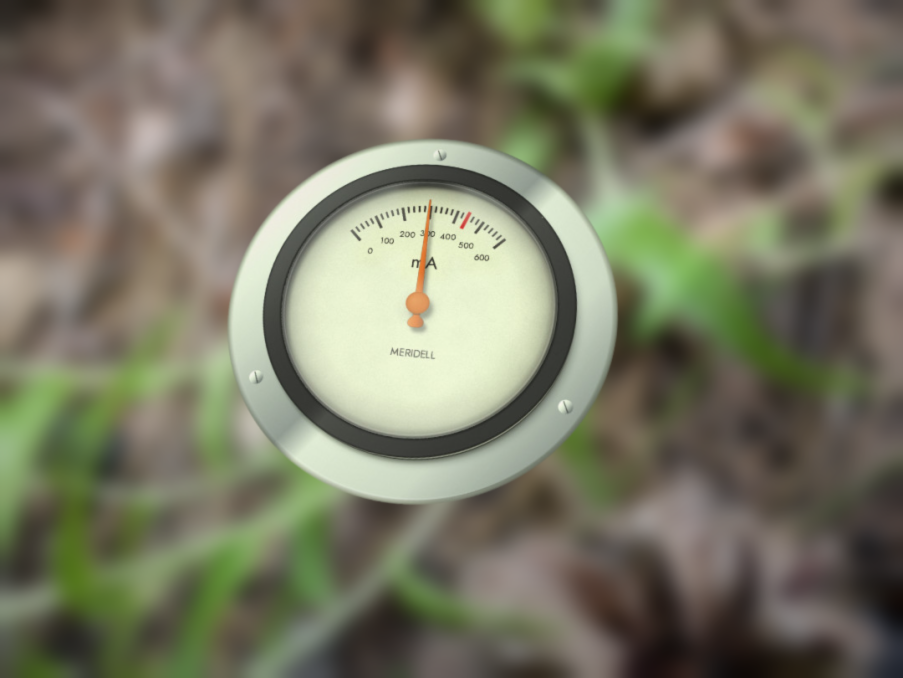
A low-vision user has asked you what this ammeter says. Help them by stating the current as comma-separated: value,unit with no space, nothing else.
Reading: 300,mA
